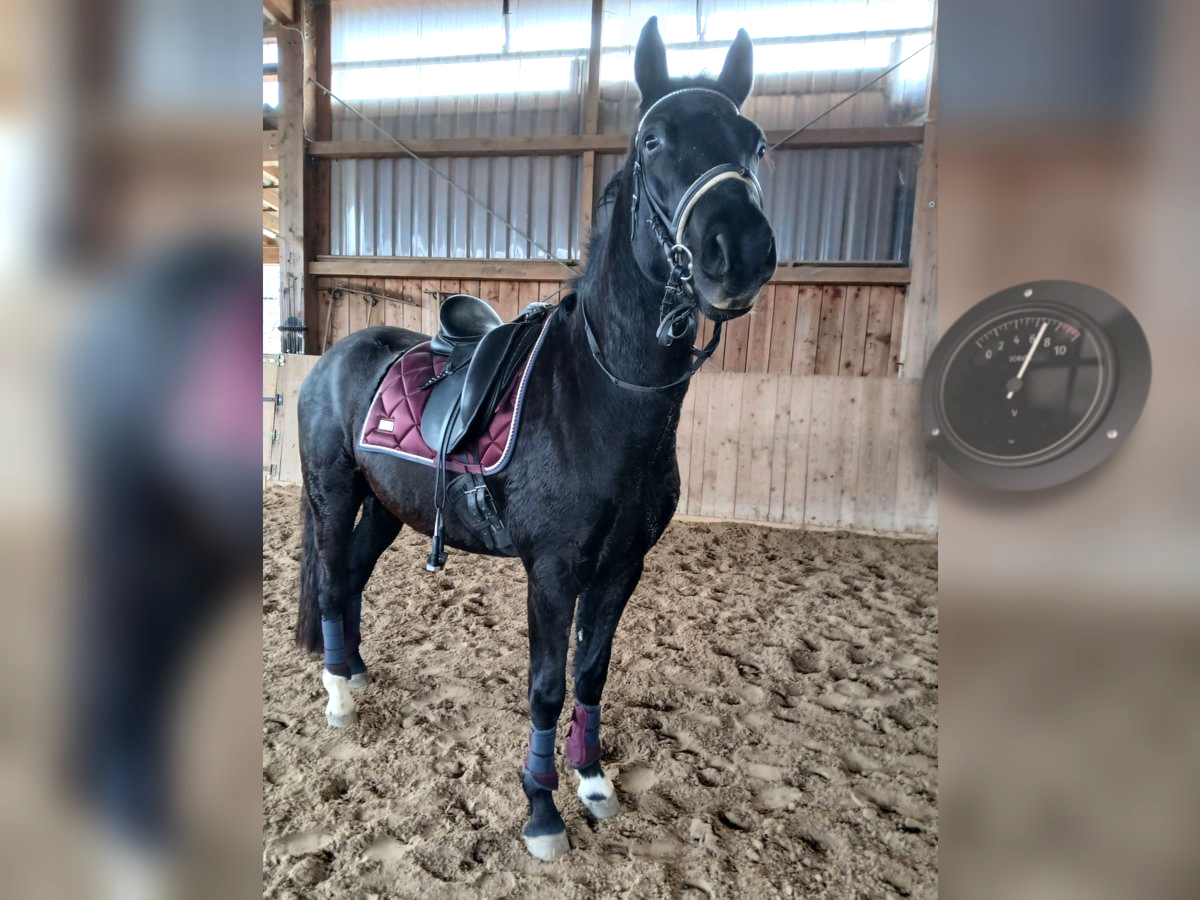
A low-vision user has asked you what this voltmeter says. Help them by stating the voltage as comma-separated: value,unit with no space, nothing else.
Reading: 7,V
